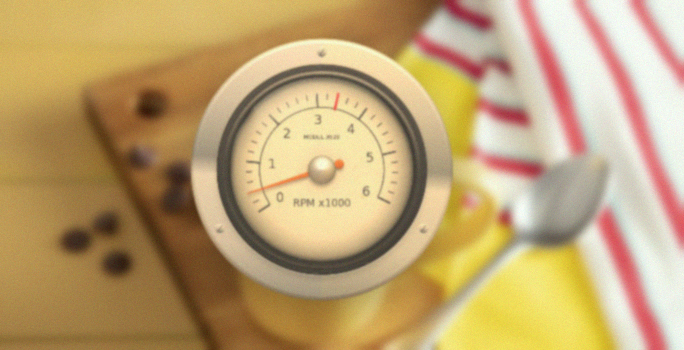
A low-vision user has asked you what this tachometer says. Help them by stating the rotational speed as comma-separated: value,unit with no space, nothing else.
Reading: 400,rpm
